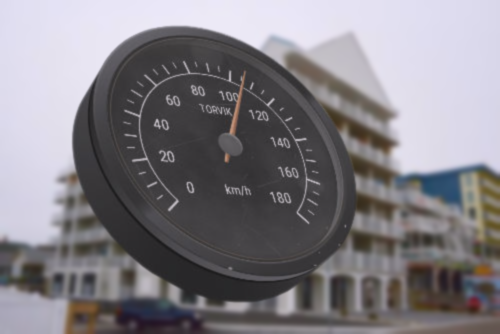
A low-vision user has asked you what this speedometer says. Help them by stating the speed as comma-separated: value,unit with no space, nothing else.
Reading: 105,km/h
